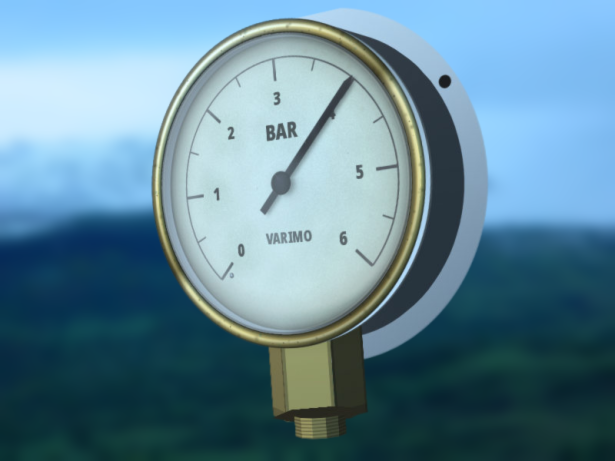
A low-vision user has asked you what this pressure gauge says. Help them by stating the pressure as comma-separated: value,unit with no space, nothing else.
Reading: 4,bar
